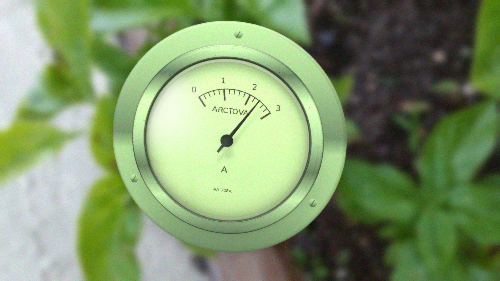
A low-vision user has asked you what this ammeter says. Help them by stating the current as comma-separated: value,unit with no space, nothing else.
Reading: 2.4,A
